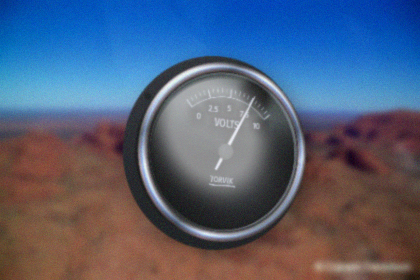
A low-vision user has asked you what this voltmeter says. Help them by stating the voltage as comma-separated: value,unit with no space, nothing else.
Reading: 7.5,V
